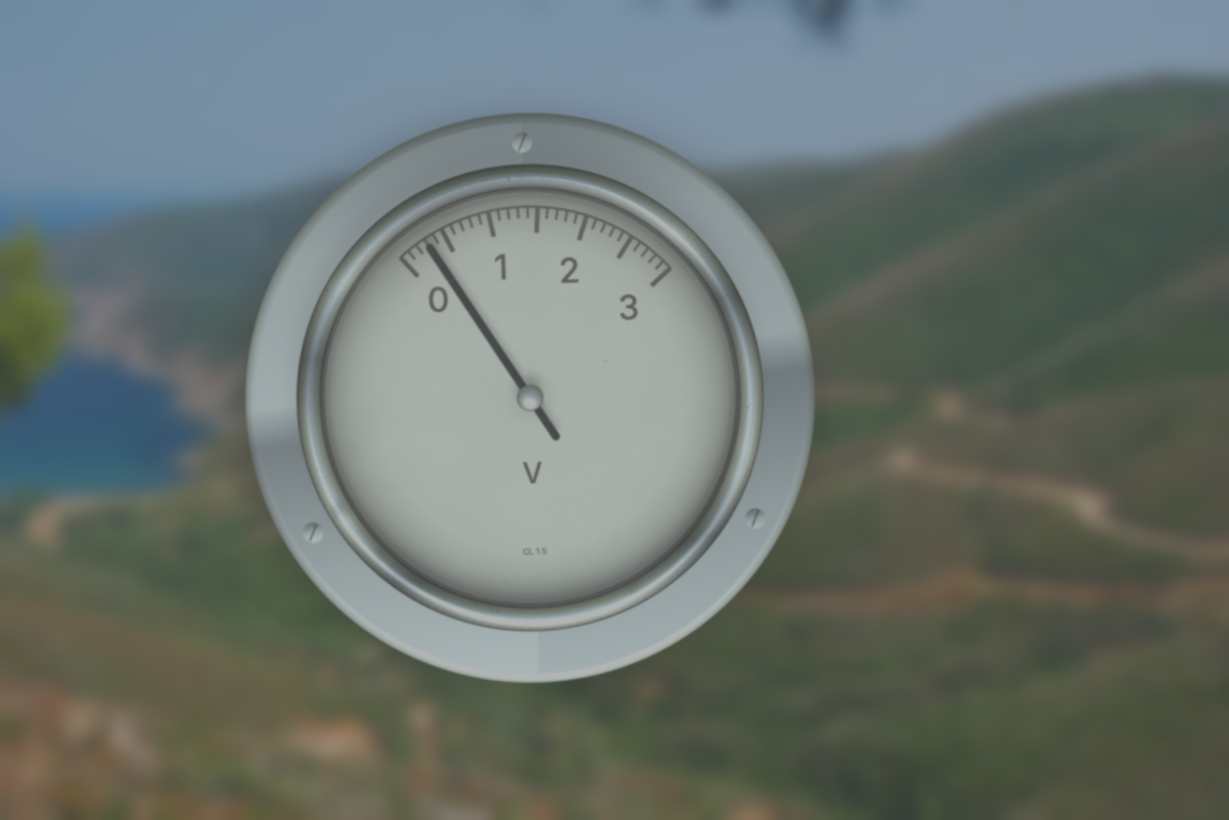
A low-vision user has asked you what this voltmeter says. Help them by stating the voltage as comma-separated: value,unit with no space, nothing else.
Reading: 0.3,V
